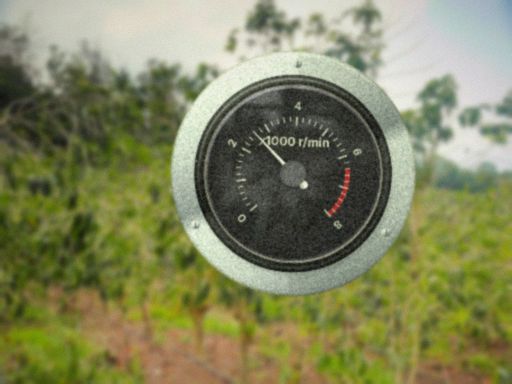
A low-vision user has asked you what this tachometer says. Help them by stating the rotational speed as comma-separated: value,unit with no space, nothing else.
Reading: 2600,rpm
